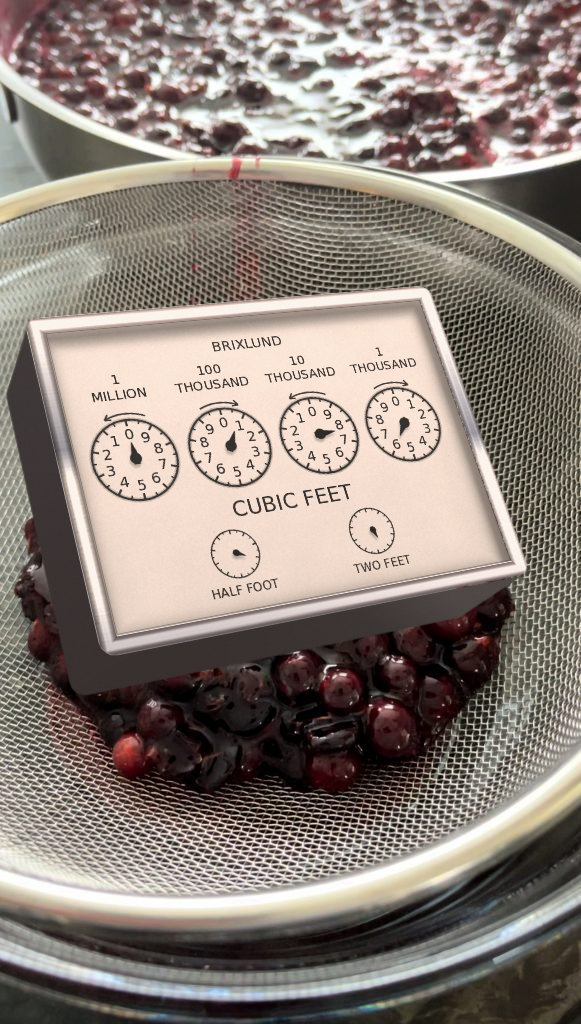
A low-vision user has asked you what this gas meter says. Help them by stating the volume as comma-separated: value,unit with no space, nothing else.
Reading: 7600,ft³
